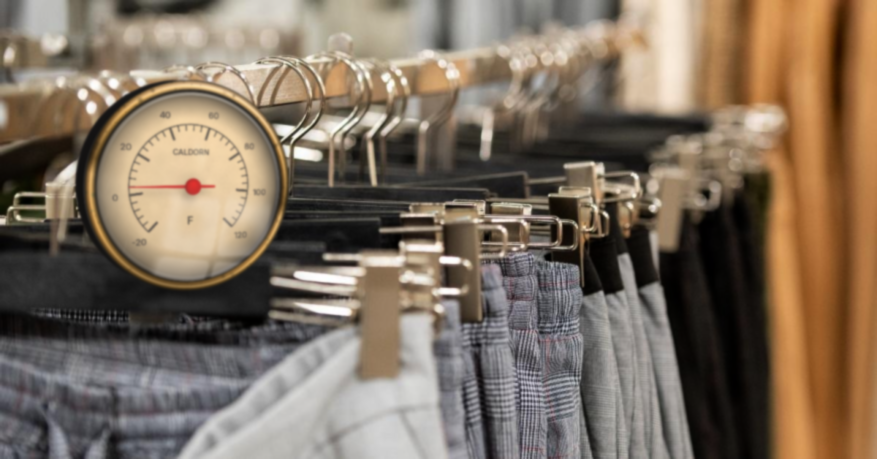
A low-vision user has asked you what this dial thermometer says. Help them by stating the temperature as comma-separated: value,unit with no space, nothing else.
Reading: 4,°F
